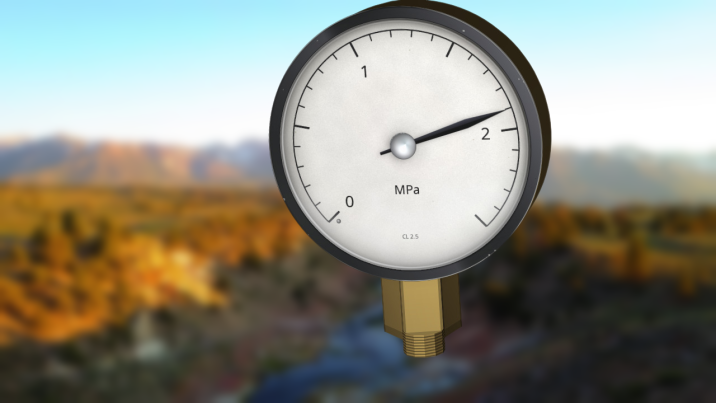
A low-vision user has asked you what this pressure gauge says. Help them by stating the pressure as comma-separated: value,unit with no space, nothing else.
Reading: 1.9,MPa
